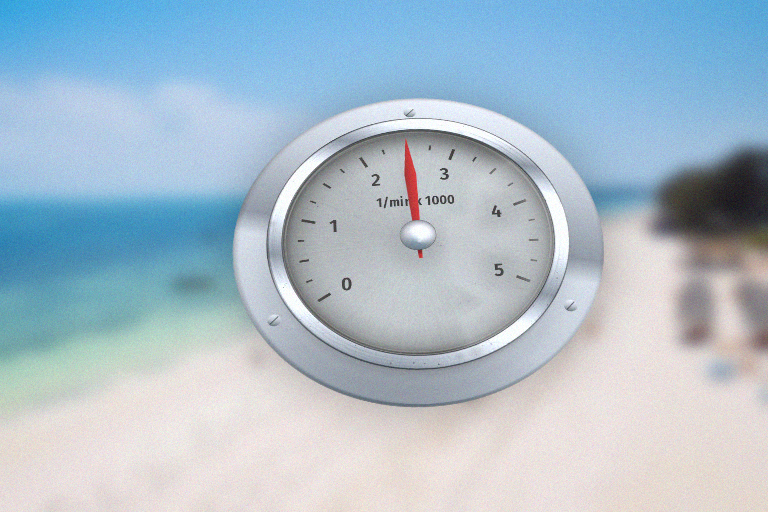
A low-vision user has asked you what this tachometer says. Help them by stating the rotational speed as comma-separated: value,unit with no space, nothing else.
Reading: 2500,rpm
